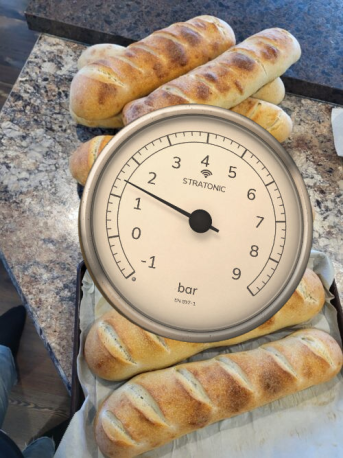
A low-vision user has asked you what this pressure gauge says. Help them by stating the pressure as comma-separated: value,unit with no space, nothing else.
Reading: 1.4,bar
